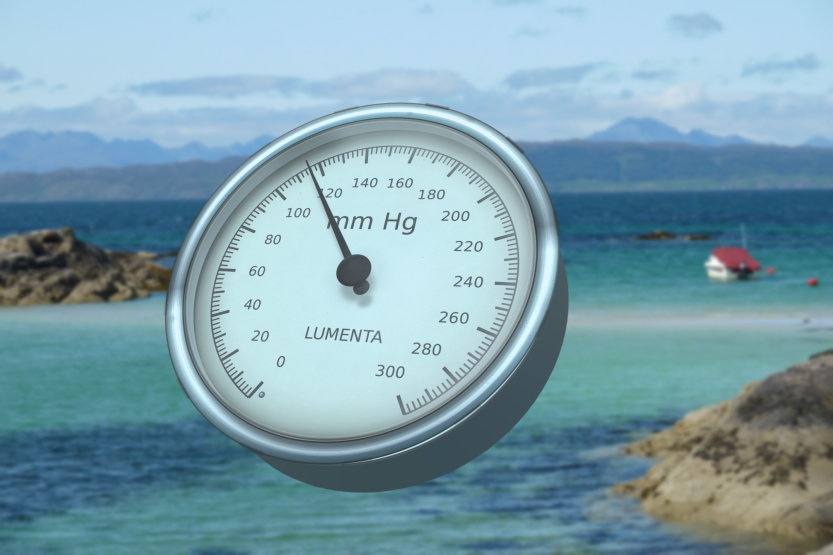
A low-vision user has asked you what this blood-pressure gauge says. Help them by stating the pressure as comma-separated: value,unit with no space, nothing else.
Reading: 116,mmHg
